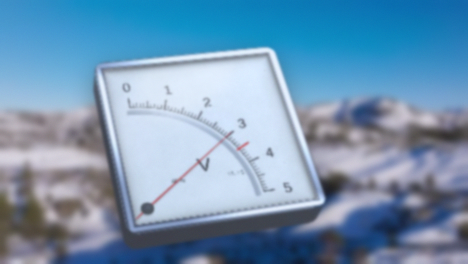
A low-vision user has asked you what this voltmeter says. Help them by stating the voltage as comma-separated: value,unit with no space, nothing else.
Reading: 3,V
